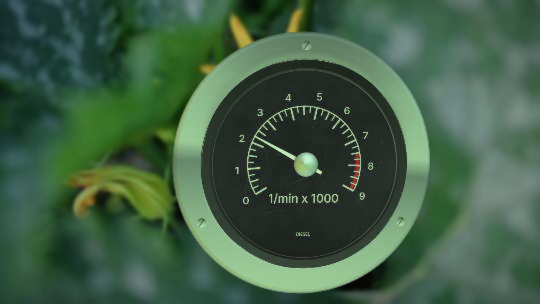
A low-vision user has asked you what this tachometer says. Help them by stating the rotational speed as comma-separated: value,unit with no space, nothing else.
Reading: 2250,rpm
